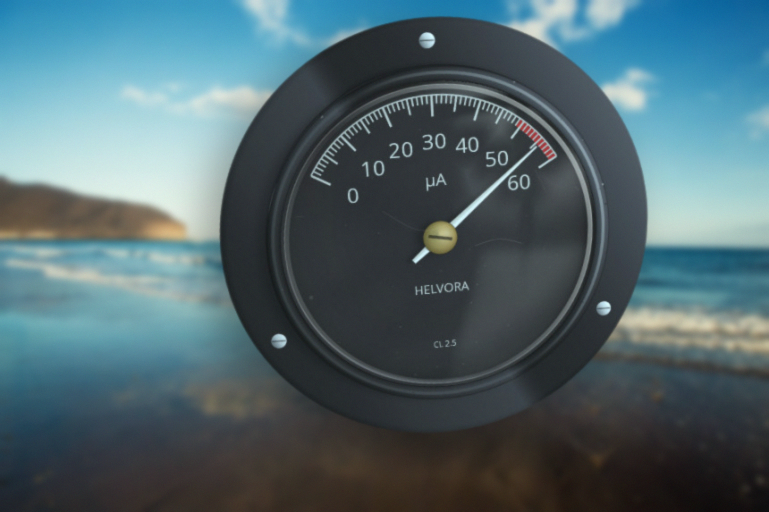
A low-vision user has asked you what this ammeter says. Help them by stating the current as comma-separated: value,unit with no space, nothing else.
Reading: 55,µA
